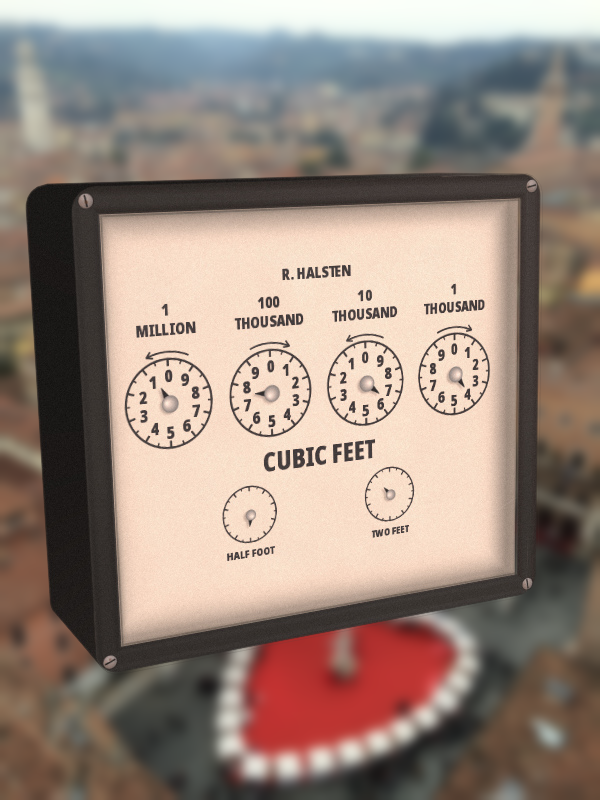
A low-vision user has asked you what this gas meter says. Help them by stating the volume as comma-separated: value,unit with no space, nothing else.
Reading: 76400,ft³
